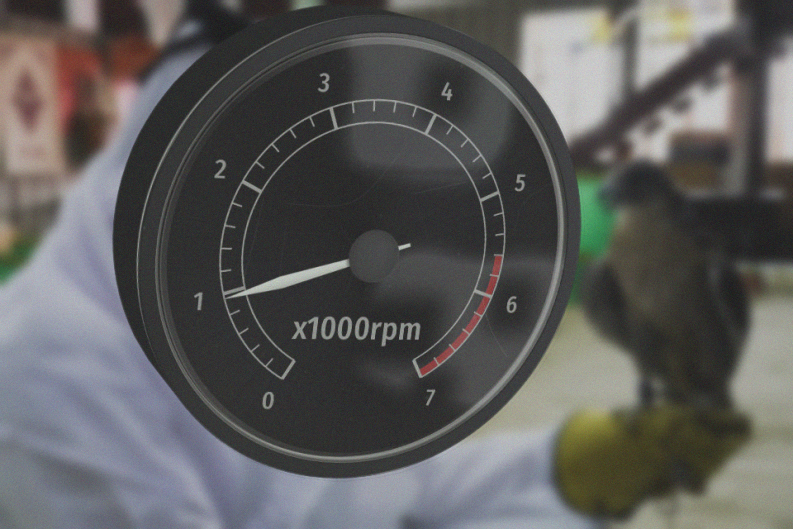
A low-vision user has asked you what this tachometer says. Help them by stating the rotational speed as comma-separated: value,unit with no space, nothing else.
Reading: 1000,rpm
